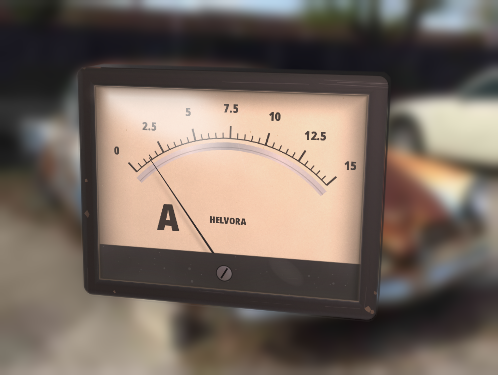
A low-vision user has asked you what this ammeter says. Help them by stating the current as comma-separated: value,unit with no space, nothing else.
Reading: 1.5,A
